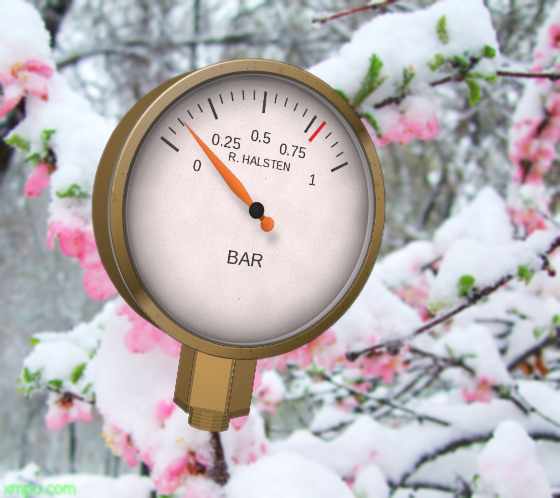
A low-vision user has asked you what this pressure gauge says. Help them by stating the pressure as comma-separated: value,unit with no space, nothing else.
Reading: 0.1,bar
